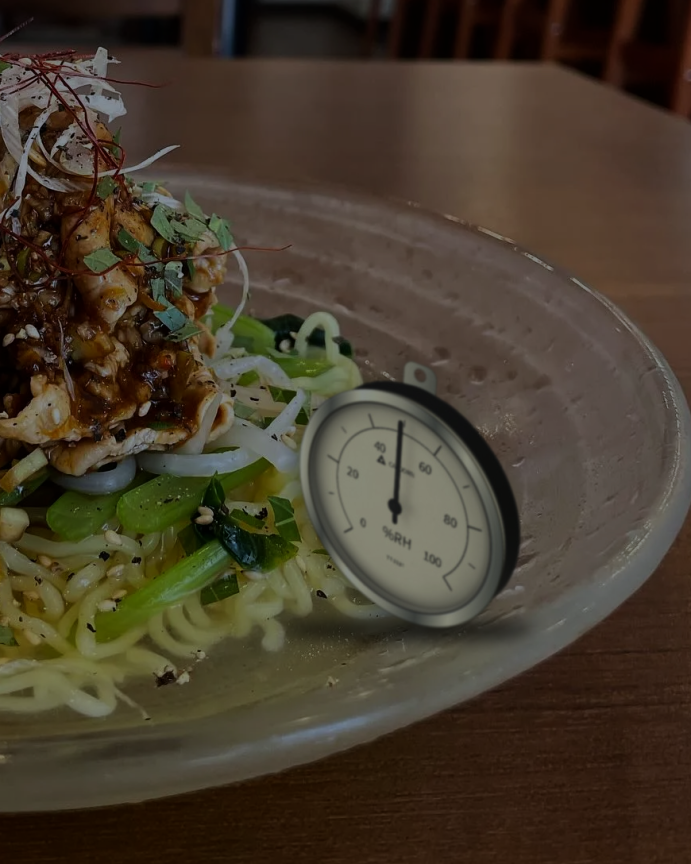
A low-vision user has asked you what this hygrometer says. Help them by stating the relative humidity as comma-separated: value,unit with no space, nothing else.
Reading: 50,%
